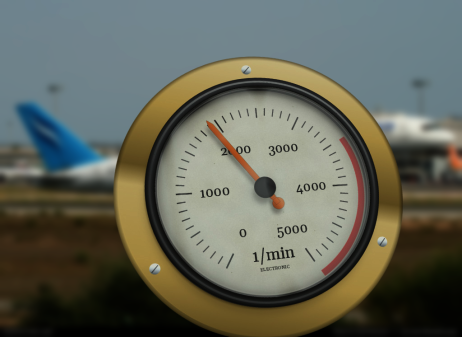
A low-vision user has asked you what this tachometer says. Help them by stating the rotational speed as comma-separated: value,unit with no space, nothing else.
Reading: 1900,rpm
